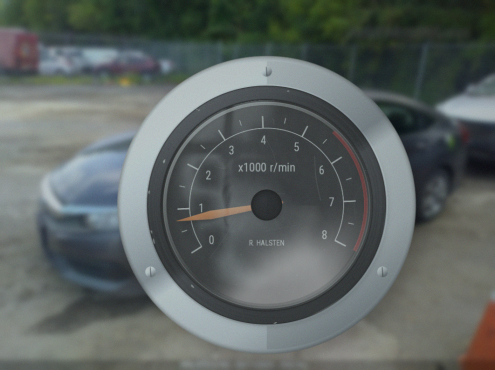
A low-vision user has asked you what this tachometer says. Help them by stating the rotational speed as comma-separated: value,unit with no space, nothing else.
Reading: 750,rpm
